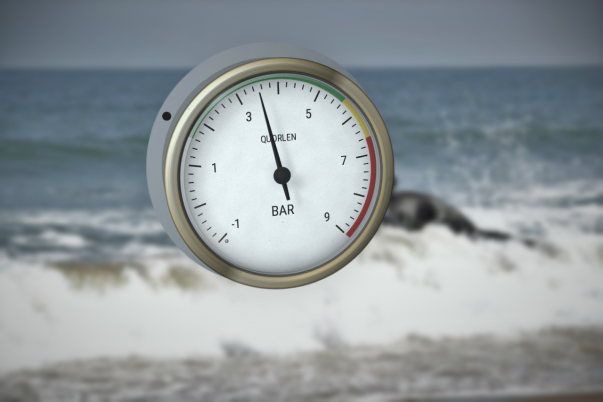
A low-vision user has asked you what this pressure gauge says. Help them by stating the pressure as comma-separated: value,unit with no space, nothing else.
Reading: 3.5,bar
